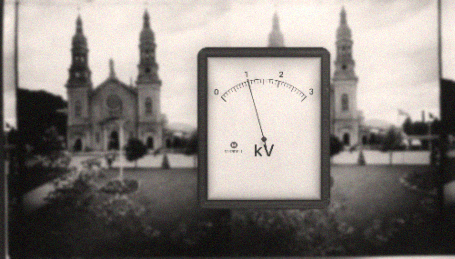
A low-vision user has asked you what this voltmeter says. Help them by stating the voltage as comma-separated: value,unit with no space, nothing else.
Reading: 1,kV
